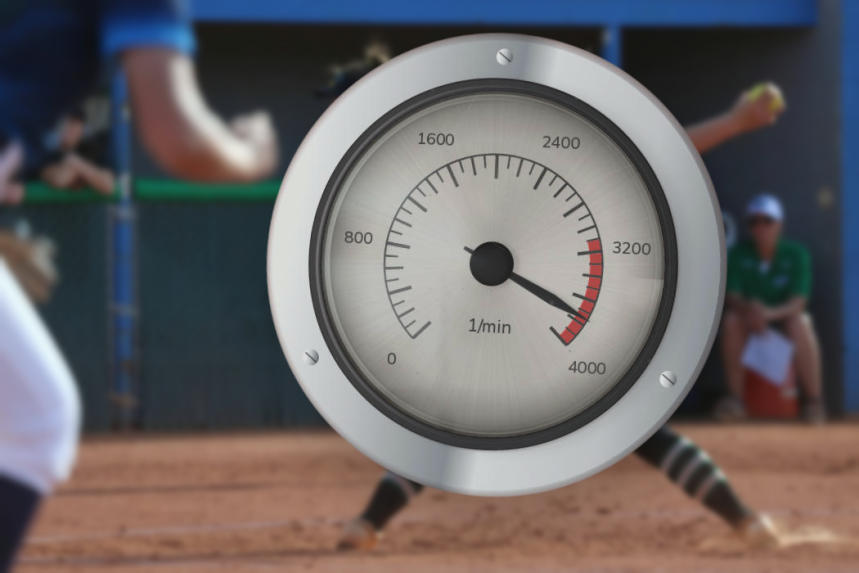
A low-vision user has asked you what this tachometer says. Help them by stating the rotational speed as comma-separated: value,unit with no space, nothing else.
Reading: 3750,rpm
